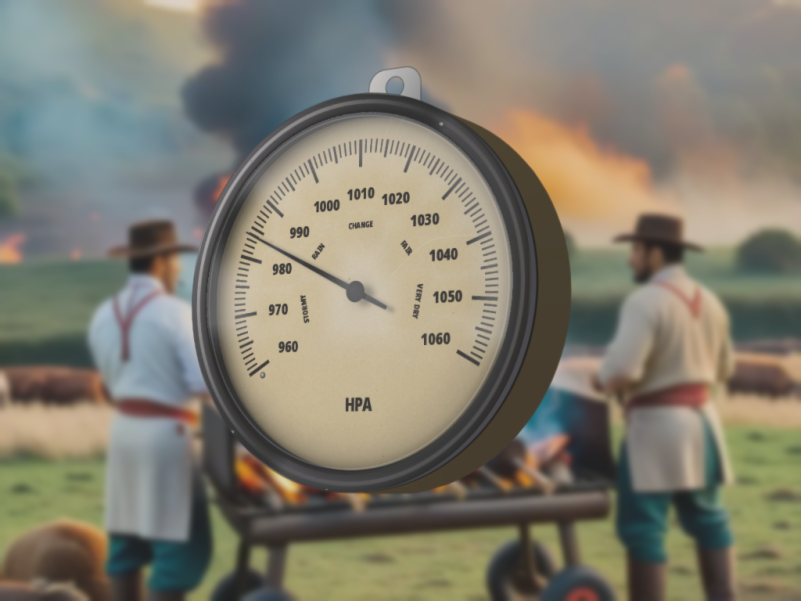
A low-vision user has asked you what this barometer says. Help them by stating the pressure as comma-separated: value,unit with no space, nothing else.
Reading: 984,hPa
